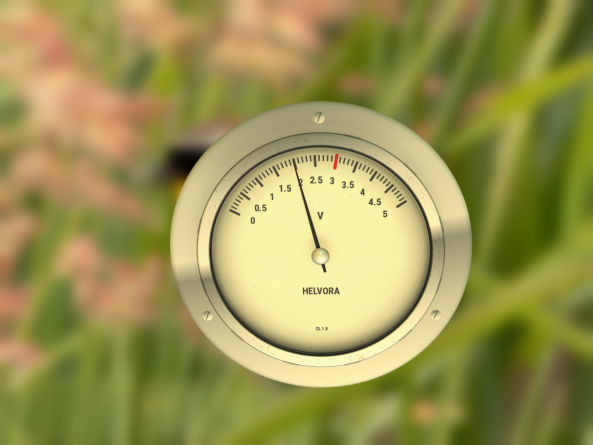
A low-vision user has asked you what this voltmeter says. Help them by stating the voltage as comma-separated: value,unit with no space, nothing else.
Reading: 2,V
